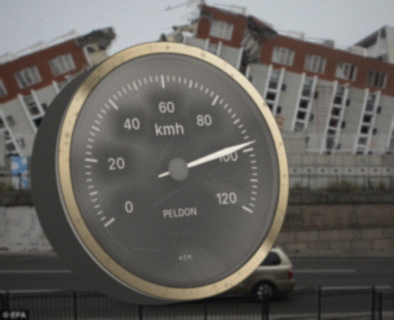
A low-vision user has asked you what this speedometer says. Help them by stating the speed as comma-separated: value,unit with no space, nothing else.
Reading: 98,km/h
